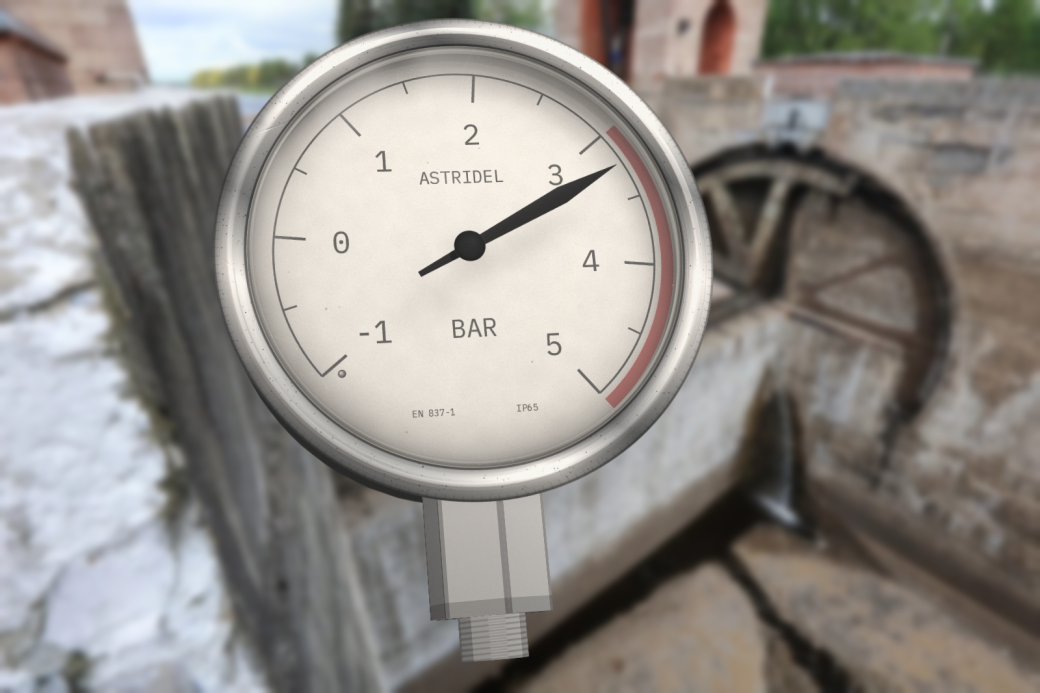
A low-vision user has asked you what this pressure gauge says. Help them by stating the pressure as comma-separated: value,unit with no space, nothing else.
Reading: 3.25,bar
